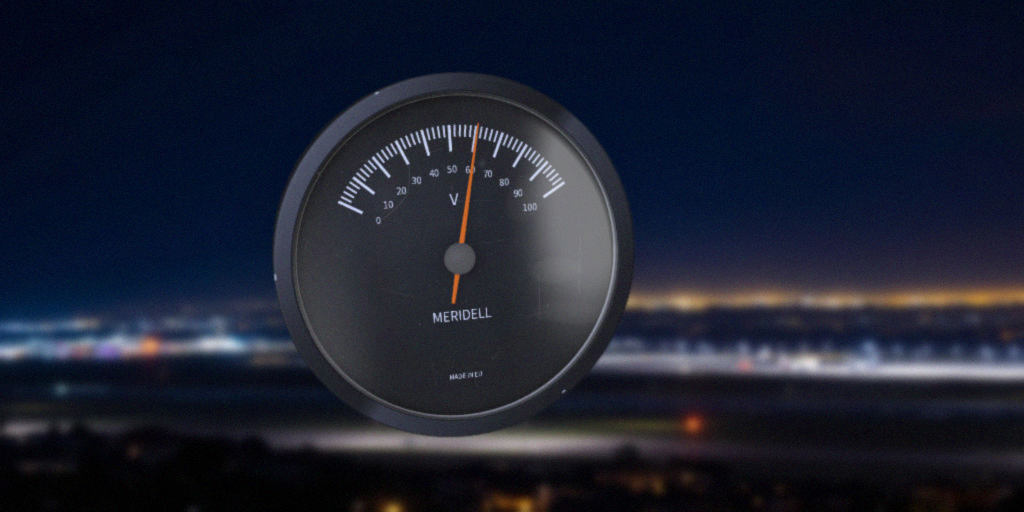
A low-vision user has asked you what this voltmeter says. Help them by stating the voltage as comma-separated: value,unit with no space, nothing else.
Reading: 60,V
